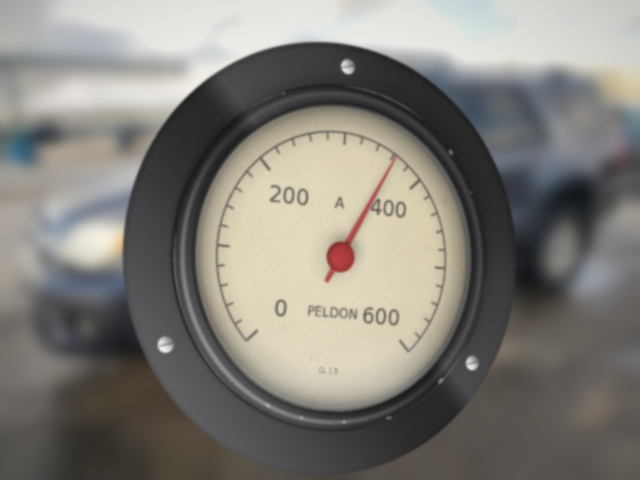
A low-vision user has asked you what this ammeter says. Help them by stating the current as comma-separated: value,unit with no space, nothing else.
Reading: 360,A
